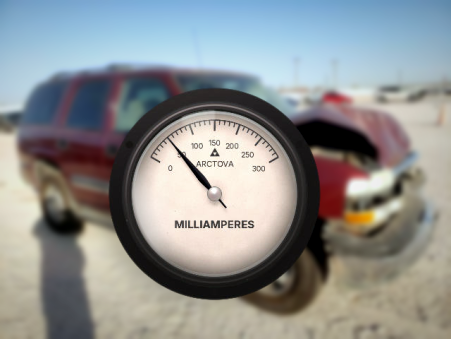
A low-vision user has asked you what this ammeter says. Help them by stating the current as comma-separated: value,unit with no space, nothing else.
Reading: 50,mA
